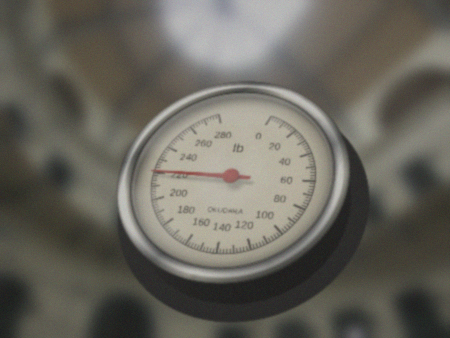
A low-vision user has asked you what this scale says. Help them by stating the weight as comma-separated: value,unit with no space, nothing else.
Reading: 220,lb
